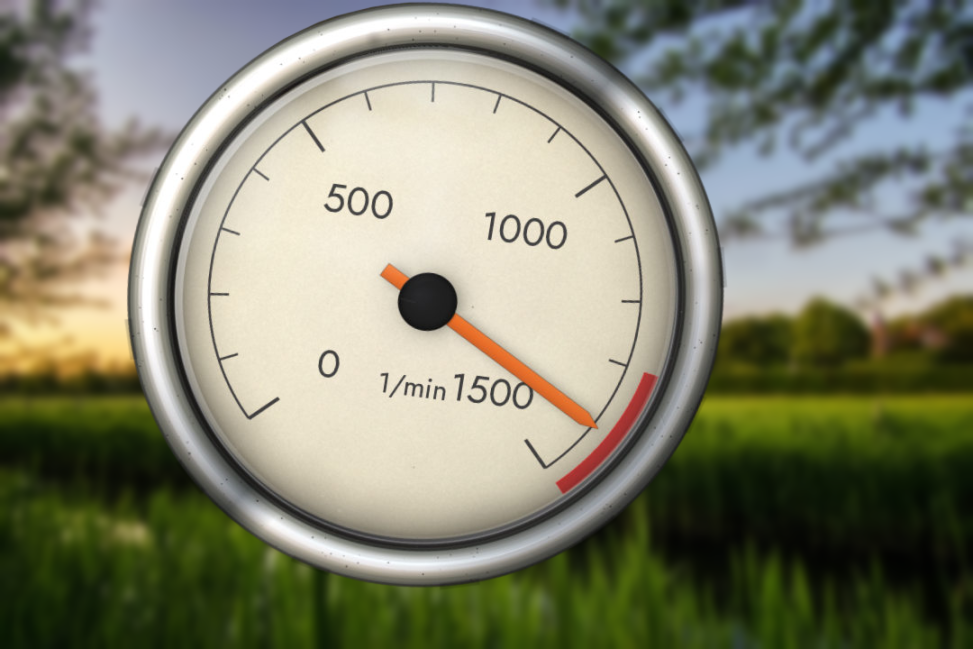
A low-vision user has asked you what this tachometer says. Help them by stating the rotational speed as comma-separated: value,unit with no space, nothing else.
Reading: 1400,rpm
